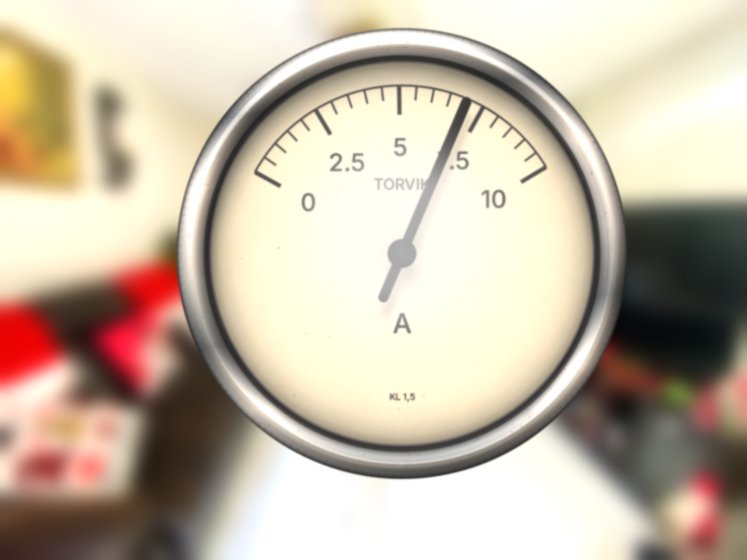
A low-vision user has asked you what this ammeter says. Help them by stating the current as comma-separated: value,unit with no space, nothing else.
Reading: 7,A
